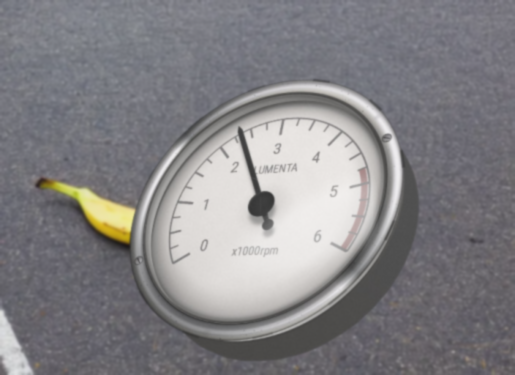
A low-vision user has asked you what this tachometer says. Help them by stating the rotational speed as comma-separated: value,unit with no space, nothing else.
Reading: 2375,rpm
